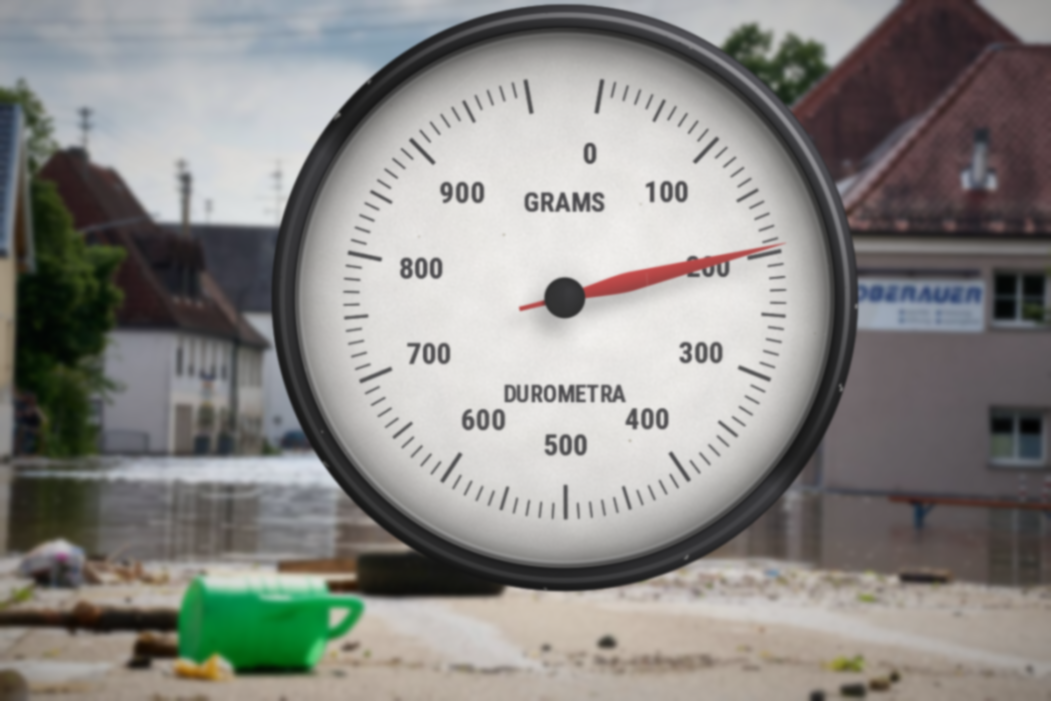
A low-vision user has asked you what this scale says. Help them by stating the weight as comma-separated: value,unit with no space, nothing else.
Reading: 195,g
